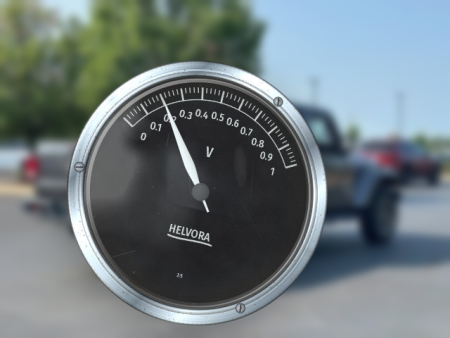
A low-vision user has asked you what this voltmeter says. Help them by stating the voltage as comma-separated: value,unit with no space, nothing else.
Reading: 0.2,V
